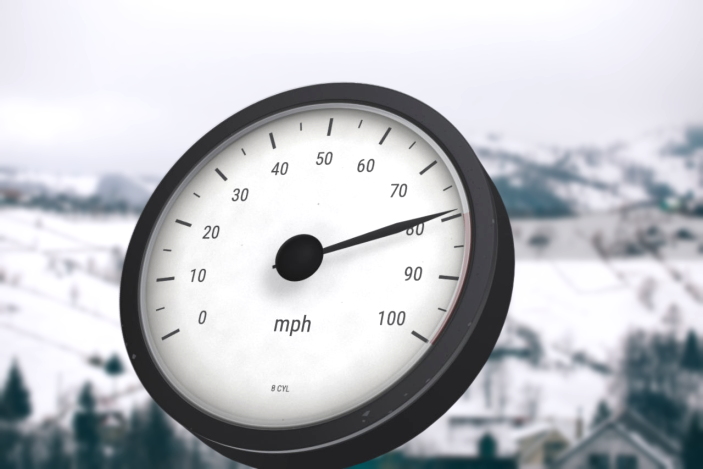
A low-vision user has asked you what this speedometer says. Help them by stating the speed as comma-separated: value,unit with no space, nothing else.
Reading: 80,mph
